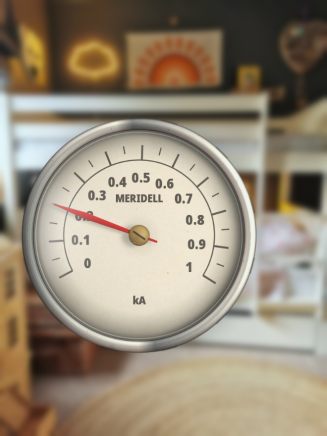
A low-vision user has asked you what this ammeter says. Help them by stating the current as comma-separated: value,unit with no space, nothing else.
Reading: 0.2,kA
